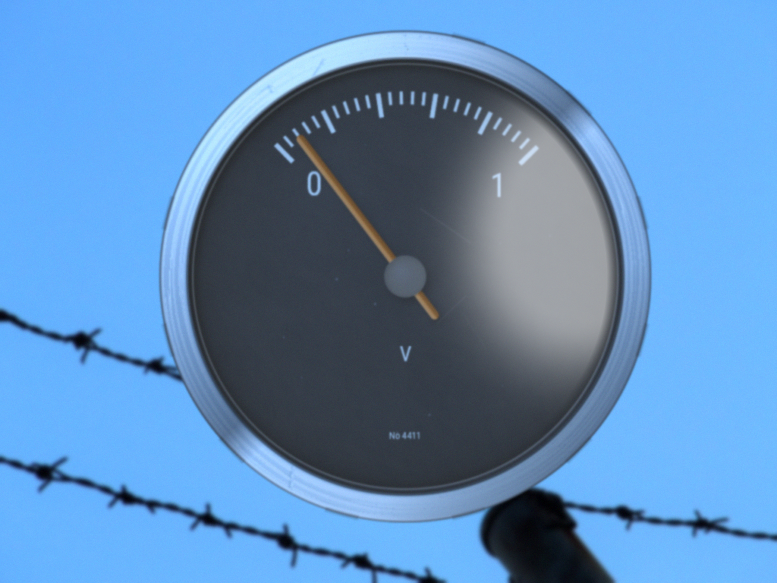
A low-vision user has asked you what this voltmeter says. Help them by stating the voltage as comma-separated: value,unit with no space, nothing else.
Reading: 0.08,V
